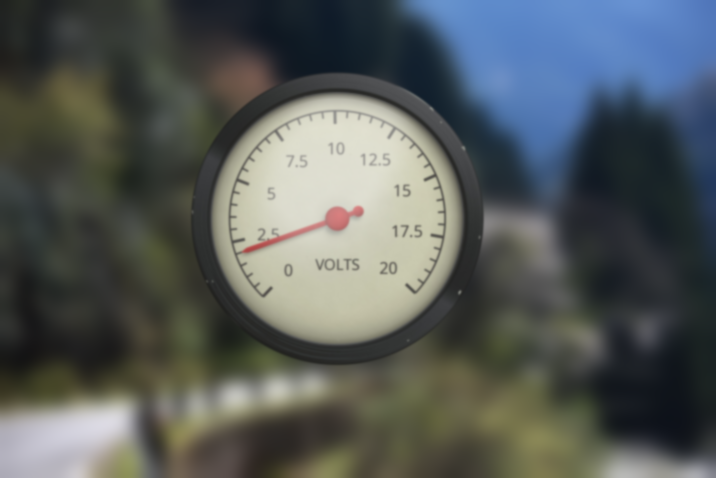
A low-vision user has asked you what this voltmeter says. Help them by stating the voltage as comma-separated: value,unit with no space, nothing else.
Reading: 2,V
